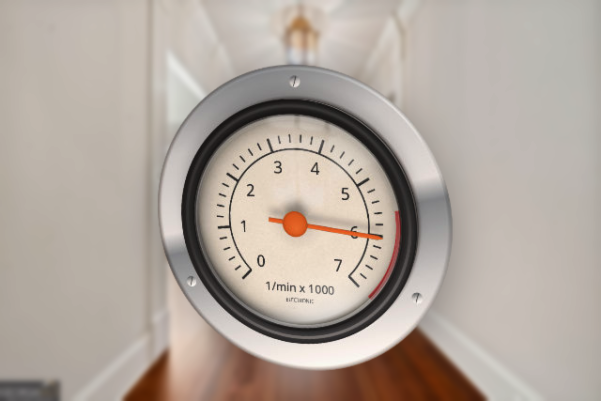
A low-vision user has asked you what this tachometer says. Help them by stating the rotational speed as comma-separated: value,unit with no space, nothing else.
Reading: 6000,rpm
